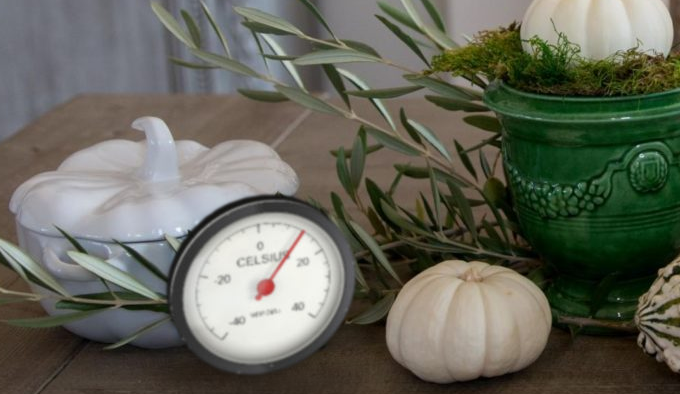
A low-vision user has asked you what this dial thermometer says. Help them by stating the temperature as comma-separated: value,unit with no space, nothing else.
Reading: 12,°C
